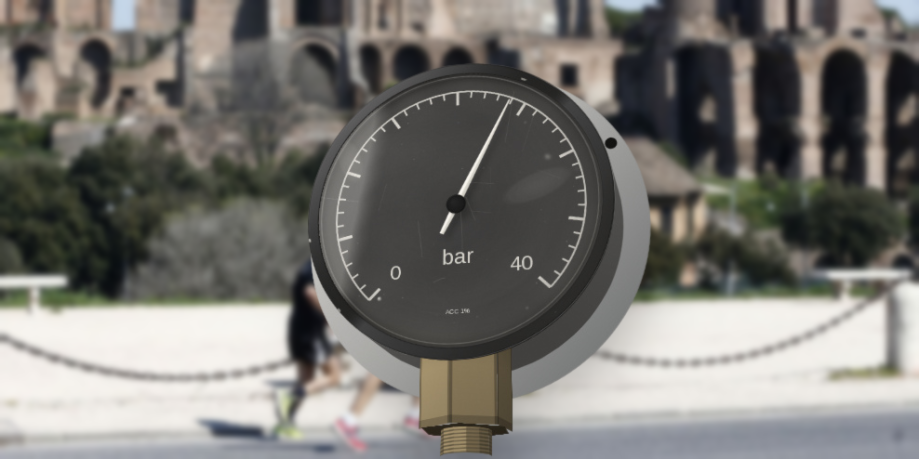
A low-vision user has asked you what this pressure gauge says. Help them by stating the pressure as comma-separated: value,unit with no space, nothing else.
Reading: 24,bar
